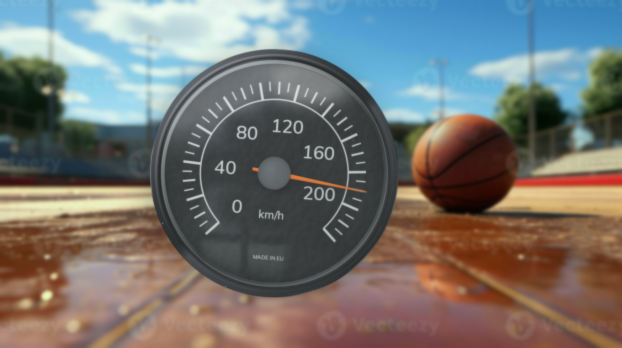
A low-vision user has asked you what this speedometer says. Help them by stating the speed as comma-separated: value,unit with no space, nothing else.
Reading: 190,km/h
